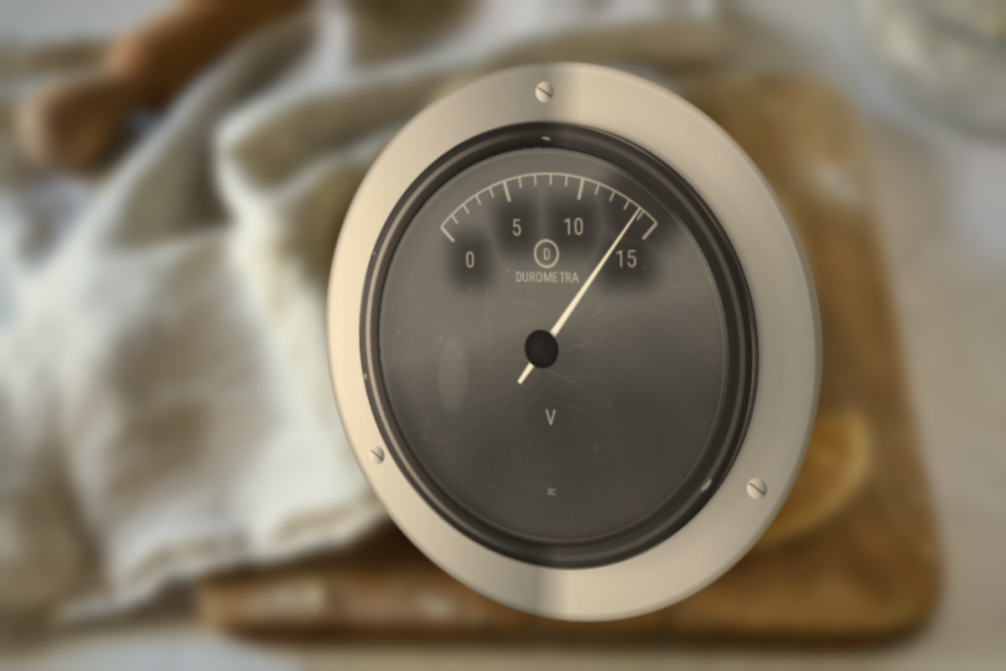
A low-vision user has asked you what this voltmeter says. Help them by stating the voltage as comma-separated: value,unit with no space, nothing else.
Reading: 14,V
